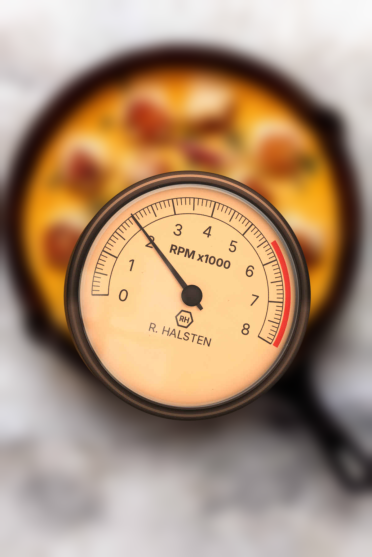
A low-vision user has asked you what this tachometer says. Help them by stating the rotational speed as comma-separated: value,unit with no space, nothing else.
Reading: 2000,rpm
